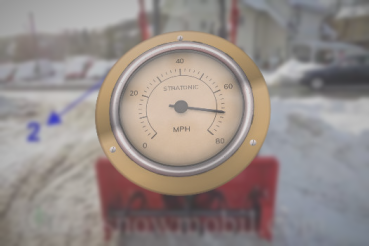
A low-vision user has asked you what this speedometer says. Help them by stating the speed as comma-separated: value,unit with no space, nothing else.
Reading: 70,mph
